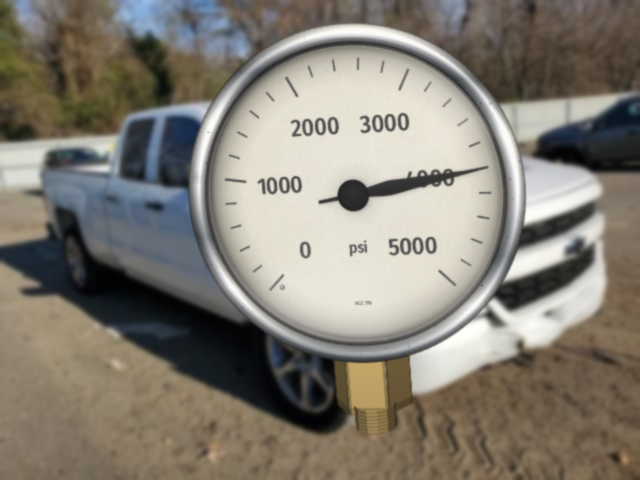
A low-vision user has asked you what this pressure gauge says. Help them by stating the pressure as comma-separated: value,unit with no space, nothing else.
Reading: 4000,psi
